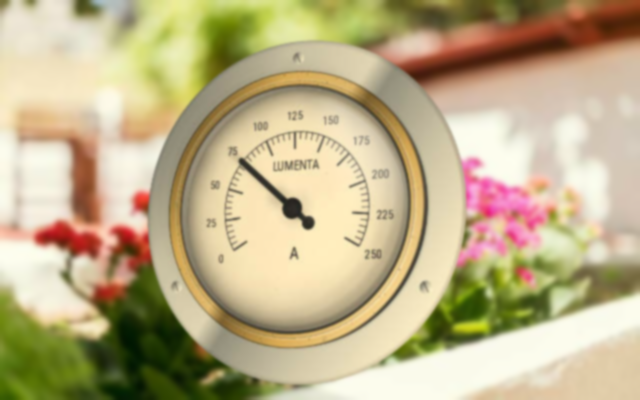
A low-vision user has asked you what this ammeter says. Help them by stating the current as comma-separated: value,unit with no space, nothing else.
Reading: 75,A
